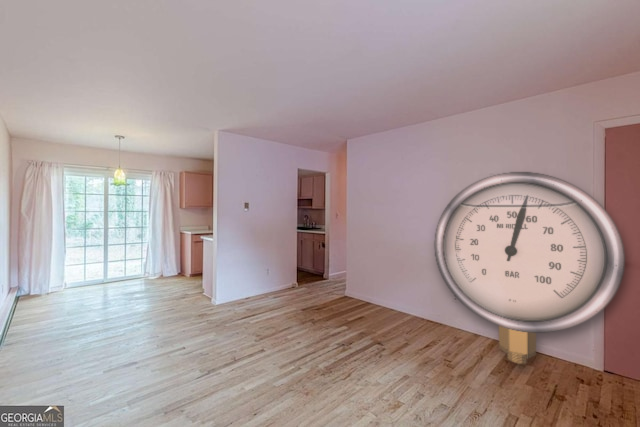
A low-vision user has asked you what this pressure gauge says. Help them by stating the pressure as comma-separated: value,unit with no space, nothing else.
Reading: 55,bar
